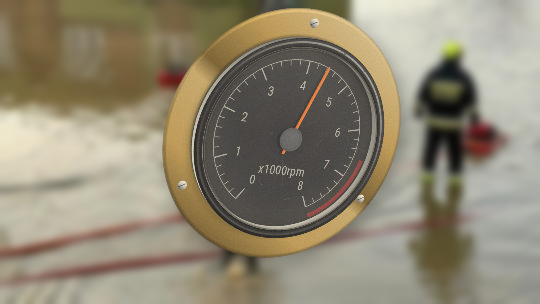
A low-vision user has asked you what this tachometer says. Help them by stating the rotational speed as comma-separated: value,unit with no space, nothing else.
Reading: 4400,rpm
